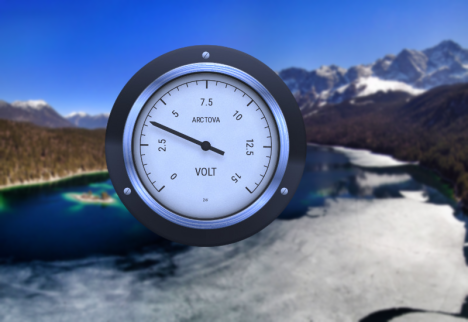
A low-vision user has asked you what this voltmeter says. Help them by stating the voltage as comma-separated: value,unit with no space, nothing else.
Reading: 3.75,V
